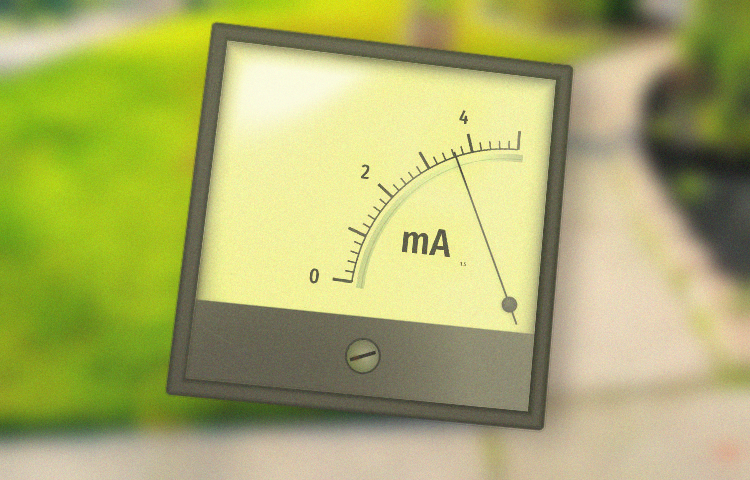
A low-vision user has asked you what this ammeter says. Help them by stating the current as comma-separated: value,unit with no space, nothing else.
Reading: 3.6,mA
